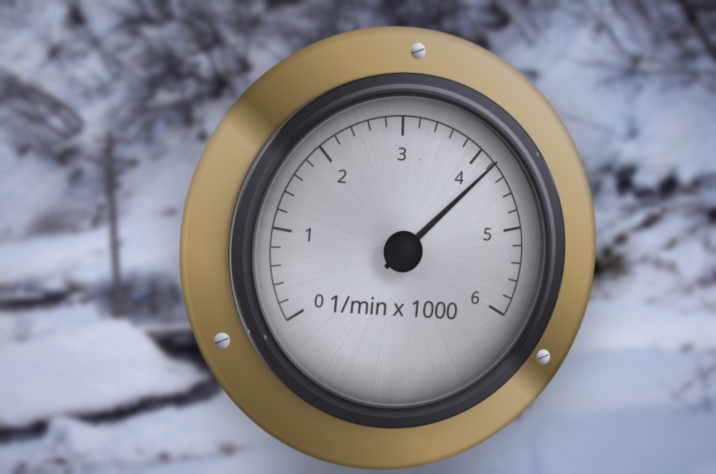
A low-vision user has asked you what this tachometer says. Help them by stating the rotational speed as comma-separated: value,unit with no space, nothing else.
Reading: 4200,rpm
